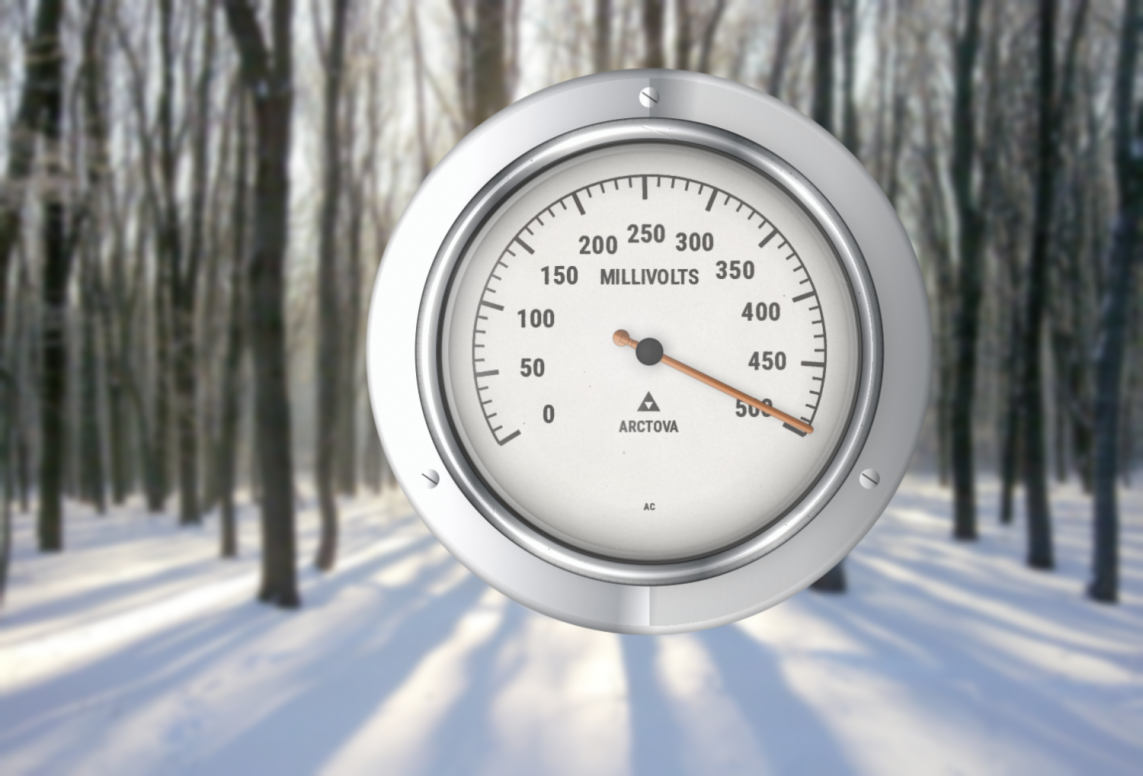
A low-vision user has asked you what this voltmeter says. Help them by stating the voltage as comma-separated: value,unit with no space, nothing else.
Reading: 495,mV
